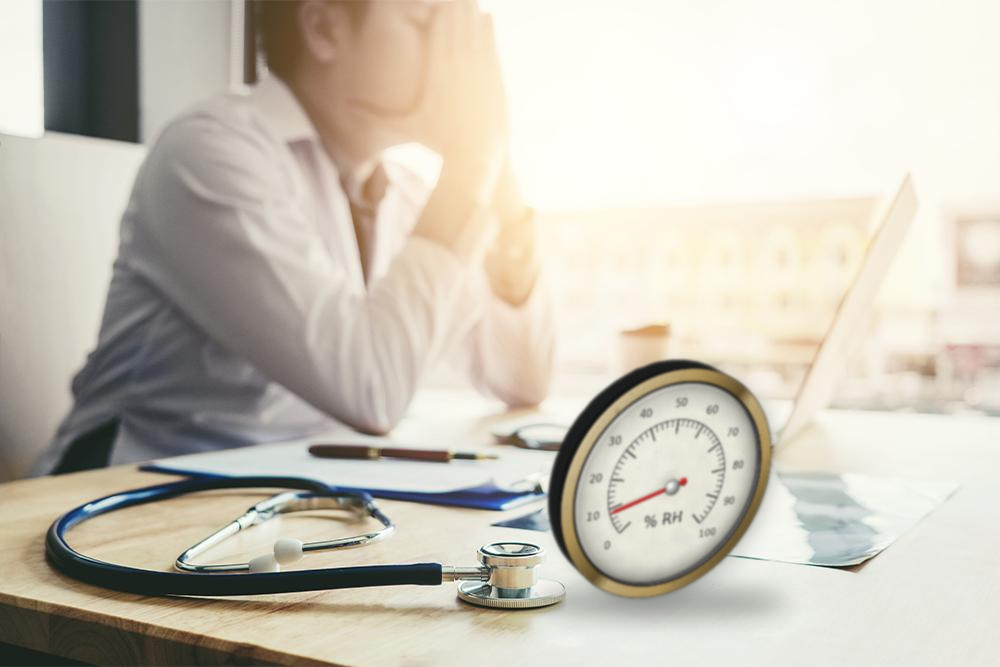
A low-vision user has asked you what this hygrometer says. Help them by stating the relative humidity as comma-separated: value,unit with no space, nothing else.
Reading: 10,%
